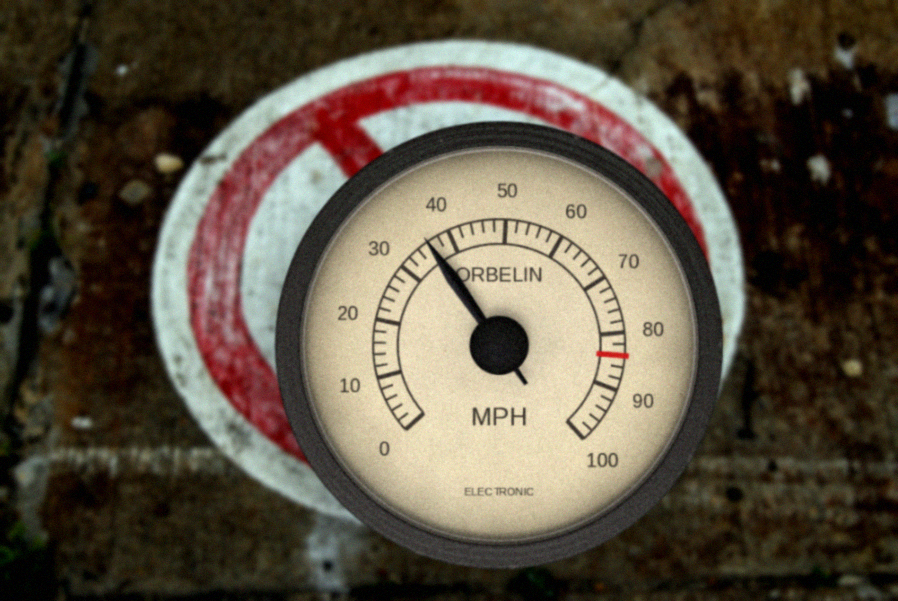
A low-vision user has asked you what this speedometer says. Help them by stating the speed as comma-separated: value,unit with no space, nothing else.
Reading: 36,mph
